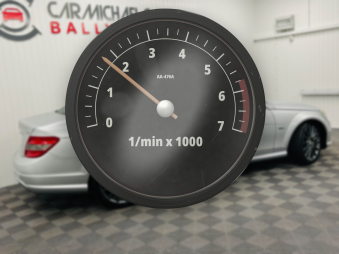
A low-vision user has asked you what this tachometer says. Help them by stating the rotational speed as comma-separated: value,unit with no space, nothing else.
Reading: 1750,rpm
